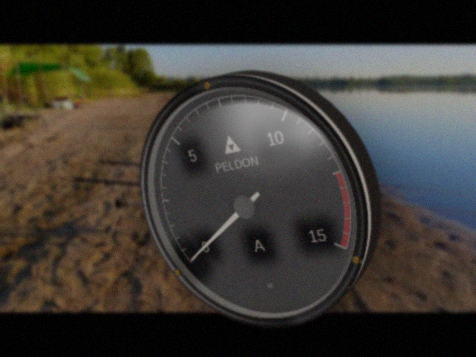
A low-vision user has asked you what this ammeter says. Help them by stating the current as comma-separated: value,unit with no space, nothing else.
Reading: 0,A
